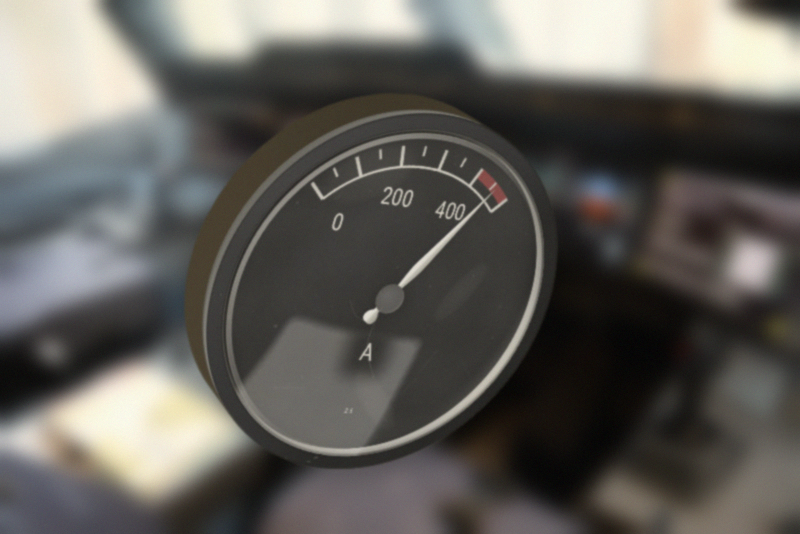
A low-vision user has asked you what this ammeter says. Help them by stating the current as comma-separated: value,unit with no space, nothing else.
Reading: 450,A
